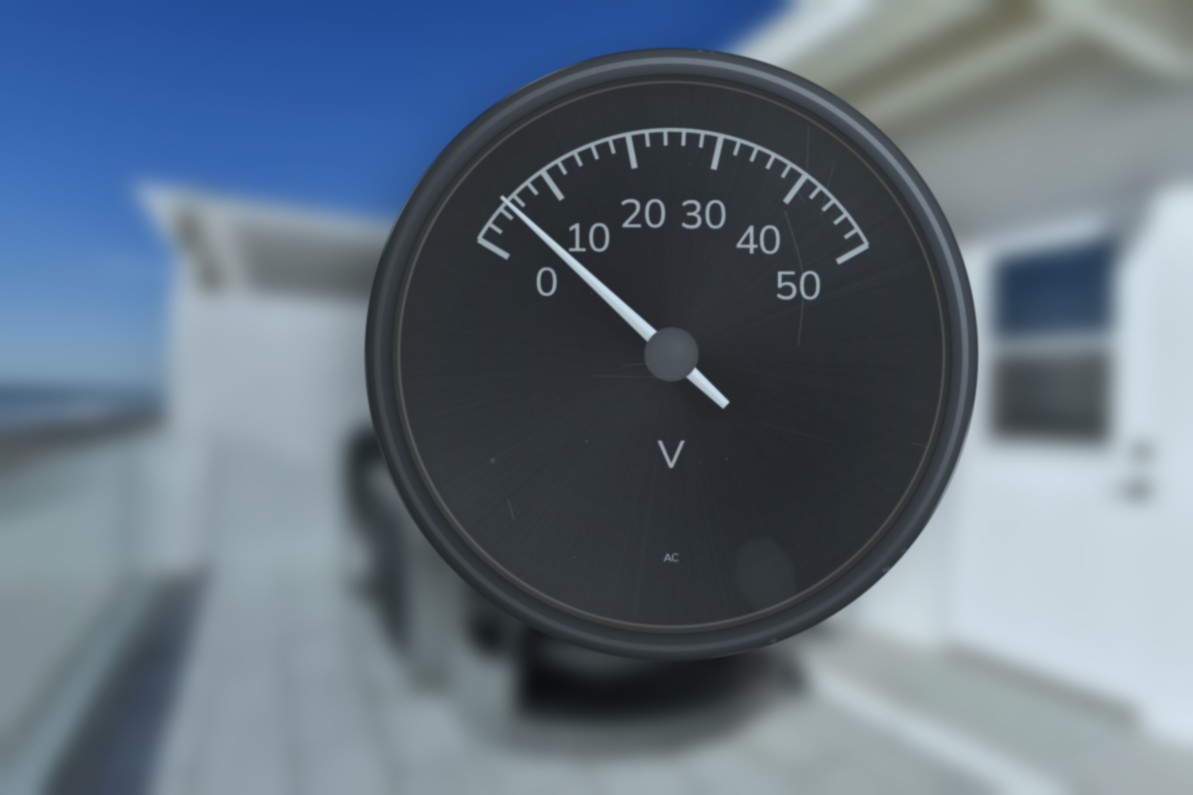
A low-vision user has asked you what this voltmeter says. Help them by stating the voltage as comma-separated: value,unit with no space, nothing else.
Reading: 5,V
